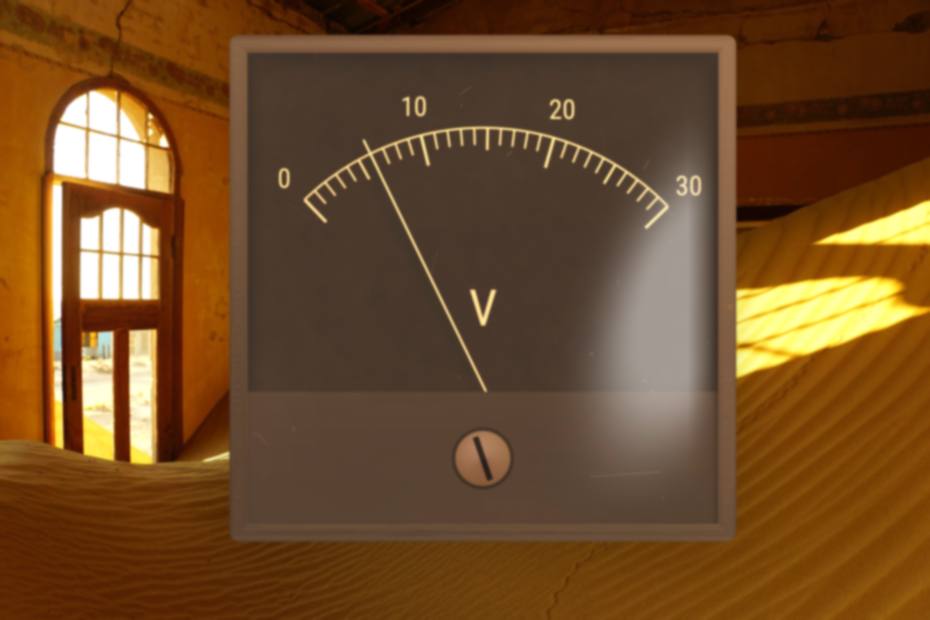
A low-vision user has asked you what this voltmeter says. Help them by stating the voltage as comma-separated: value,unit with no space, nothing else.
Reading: 6,V
